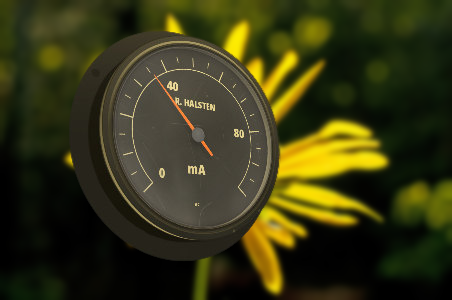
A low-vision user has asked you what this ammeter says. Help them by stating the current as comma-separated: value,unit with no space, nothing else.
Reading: 35,mA
